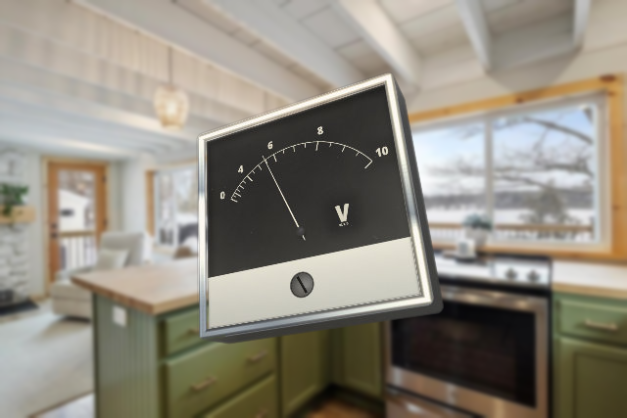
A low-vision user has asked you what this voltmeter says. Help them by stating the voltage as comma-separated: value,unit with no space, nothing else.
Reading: 5.5,V
